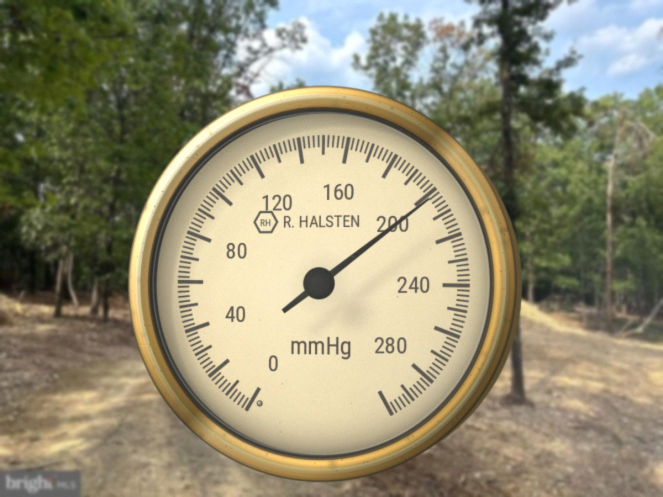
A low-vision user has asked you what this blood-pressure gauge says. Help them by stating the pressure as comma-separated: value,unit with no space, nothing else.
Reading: 202,mmHg
